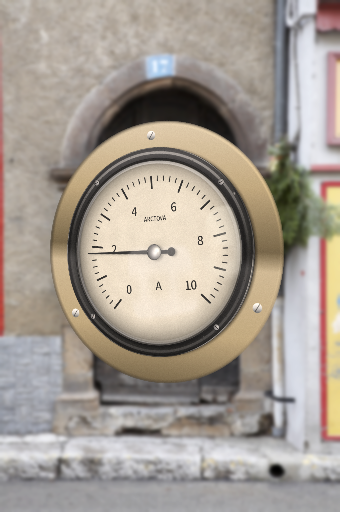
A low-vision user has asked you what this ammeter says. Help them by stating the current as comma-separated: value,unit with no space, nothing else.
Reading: 1.8,A
